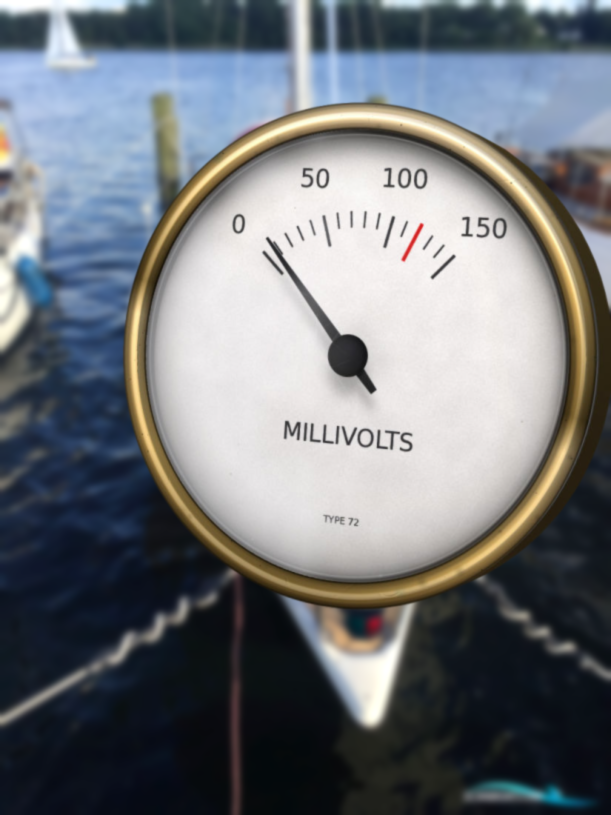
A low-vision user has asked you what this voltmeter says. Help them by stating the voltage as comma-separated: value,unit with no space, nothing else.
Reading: 10,mV
